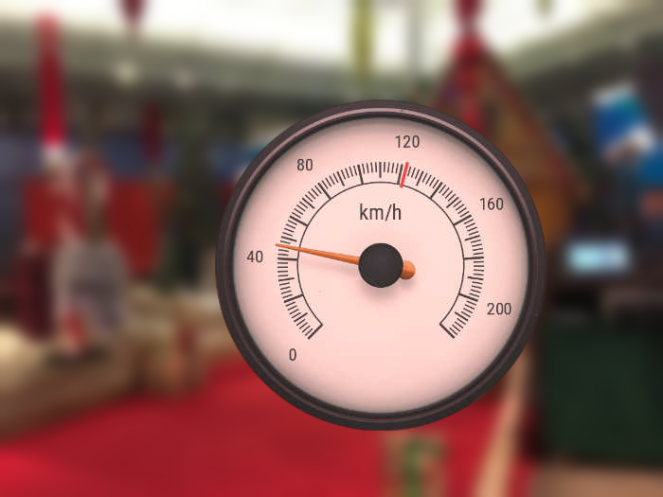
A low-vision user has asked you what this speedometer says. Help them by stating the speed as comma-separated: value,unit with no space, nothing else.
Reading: 46,km/h
